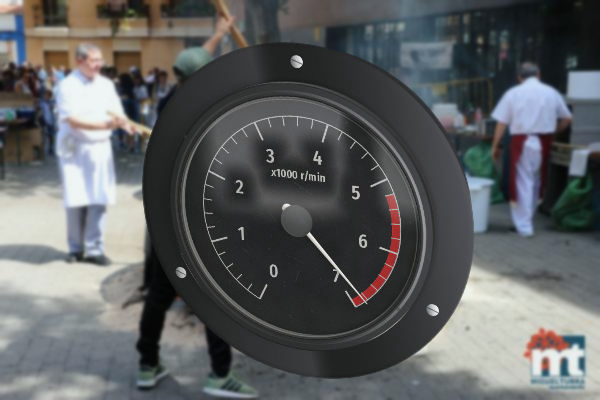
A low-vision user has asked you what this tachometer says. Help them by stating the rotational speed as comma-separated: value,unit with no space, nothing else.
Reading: 6800,rpm
